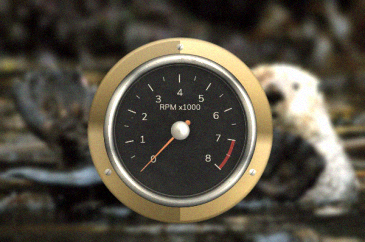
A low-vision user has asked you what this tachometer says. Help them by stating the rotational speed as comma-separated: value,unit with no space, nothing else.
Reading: 0,rpm
